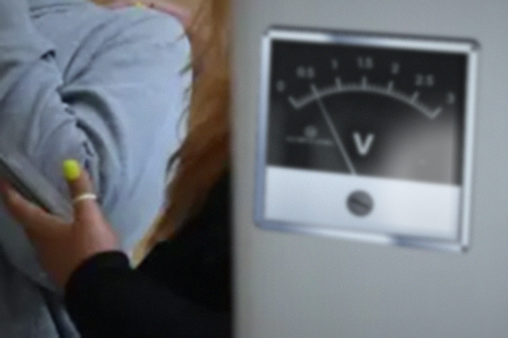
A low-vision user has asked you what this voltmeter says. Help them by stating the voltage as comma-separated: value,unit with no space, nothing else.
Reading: 0.5,V
